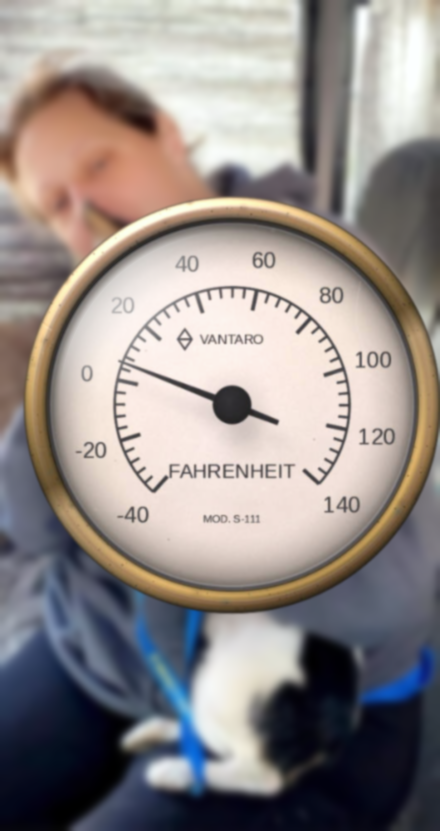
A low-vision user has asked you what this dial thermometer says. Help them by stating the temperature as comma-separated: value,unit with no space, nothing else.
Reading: 6,°F
